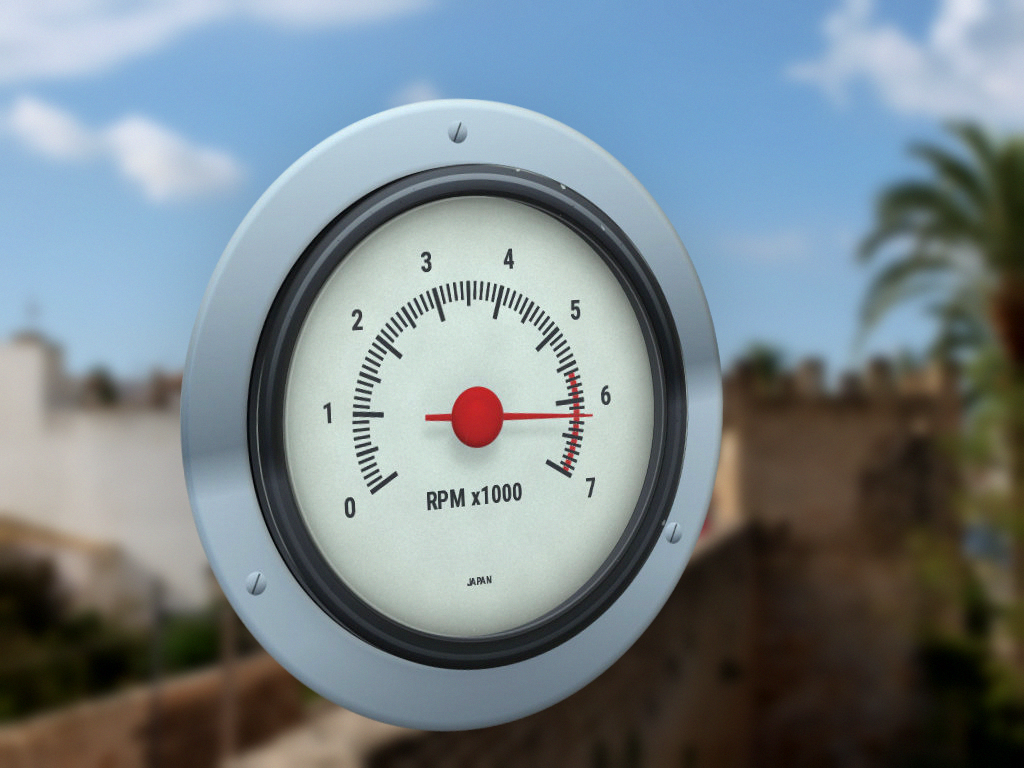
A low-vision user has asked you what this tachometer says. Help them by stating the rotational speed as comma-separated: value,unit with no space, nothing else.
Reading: 6200,rpm
